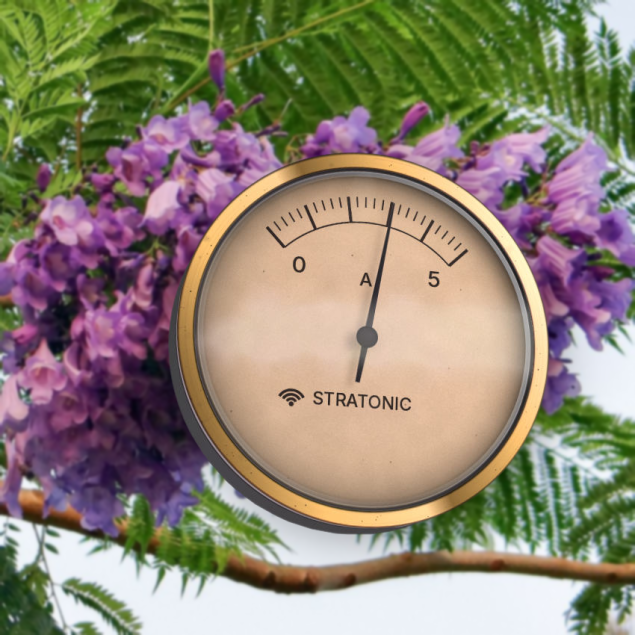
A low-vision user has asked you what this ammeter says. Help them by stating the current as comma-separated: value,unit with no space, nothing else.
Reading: 3,A
